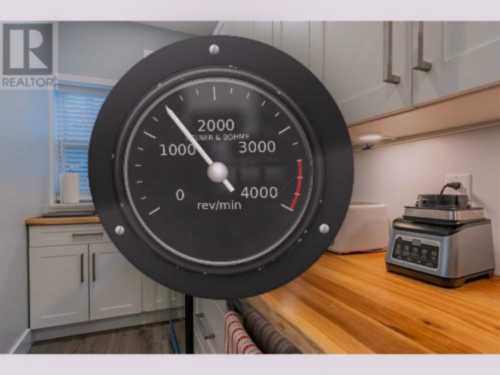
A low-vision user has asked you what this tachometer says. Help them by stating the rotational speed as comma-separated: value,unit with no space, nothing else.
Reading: 1400,rpm
